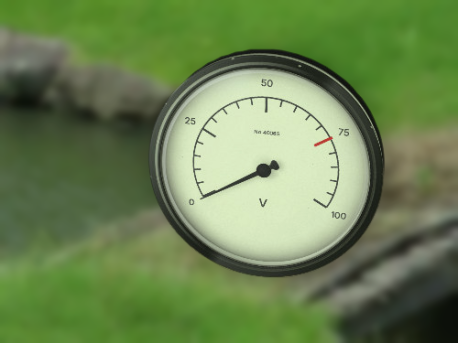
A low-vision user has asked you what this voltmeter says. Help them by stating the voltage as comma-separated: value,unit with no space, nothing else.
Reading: 0,V
